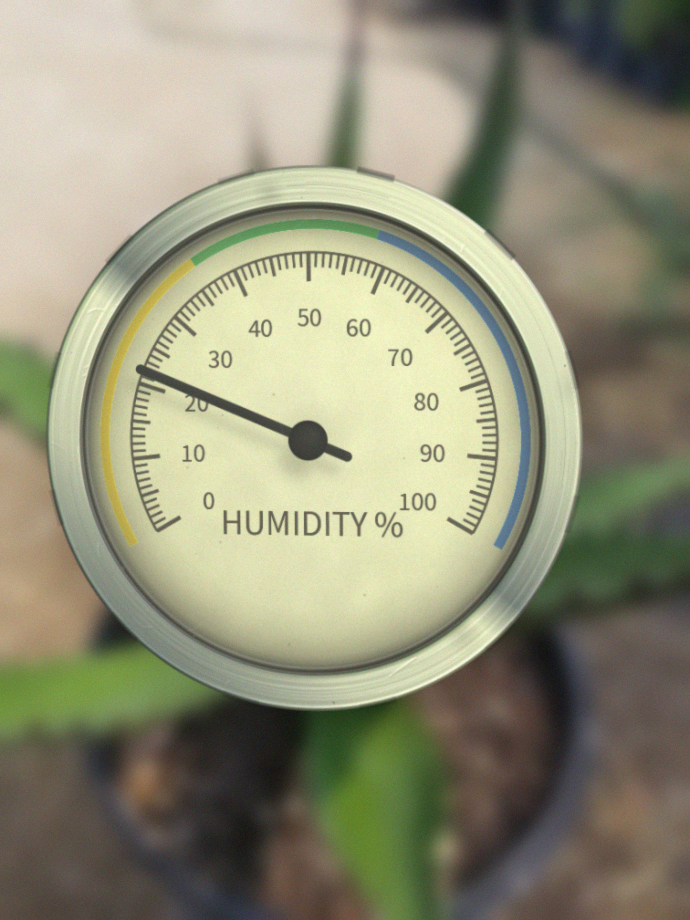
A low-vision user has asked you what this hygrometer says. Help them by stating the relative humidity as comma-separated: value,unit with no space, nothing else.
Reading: 22,%
